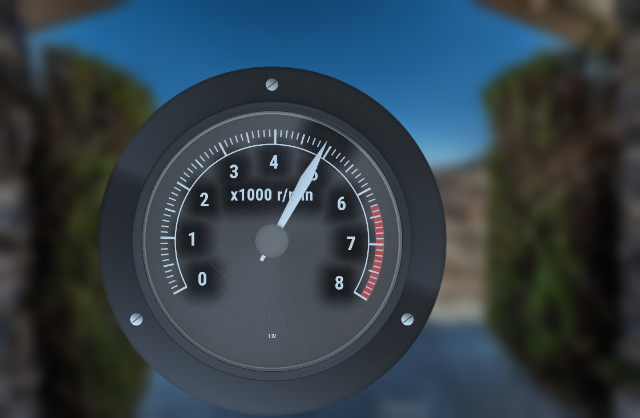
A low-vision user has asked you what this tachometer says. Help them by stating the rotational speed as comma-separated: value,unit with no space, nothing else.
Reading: 4900,rpm
